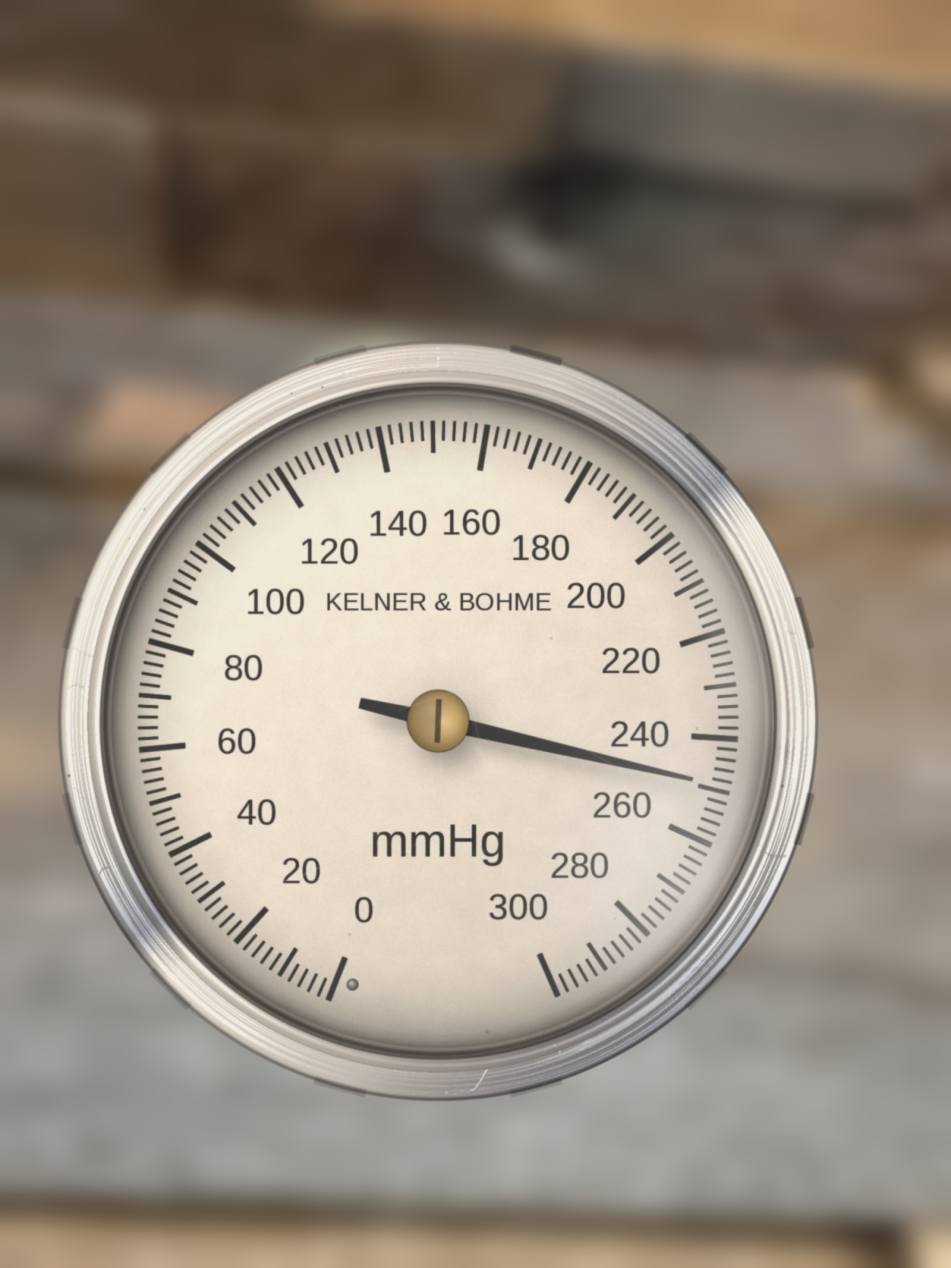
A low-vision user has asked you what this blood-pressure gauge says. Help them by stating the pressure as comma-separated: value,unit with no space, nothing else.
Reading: 249,mmHg
